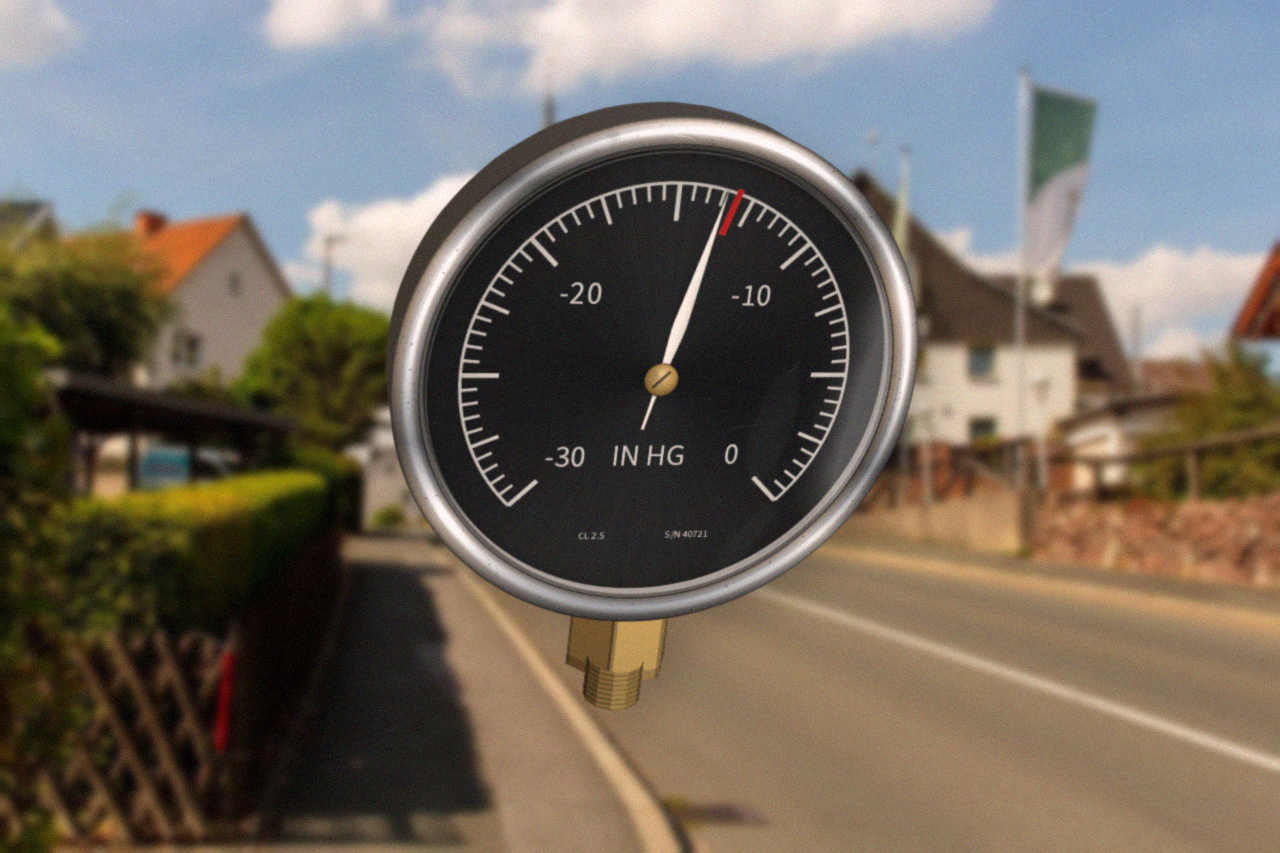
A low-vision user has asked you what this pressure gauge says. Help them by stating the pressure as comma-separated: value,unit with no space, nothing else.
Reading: -13.5,inHg
